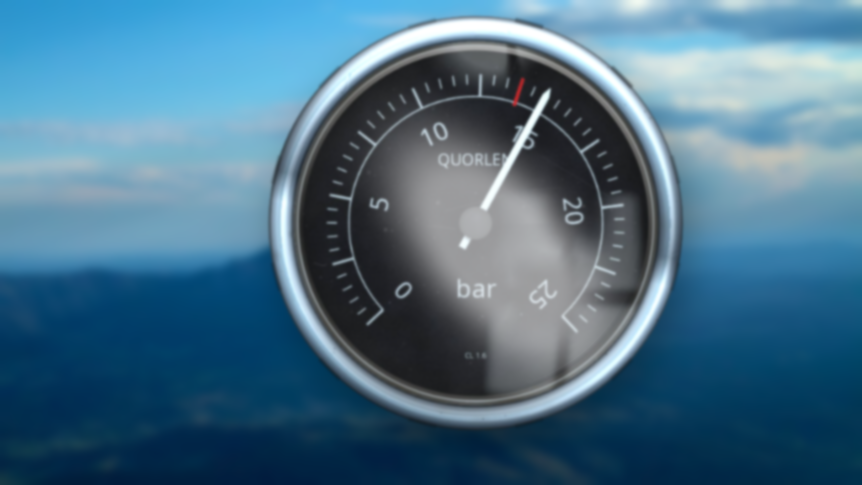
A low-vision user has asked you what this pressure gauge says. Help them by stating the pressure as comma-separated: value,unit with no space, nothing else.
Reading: 15,bar
